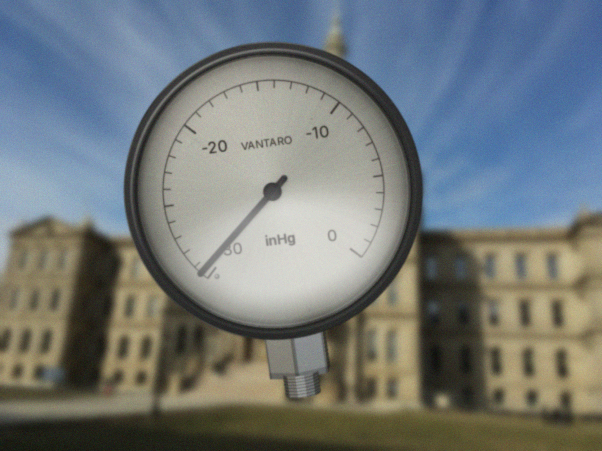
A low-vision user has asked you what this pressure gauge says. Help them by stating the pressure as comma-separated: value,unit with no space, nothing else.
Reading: -29.5,inHg
